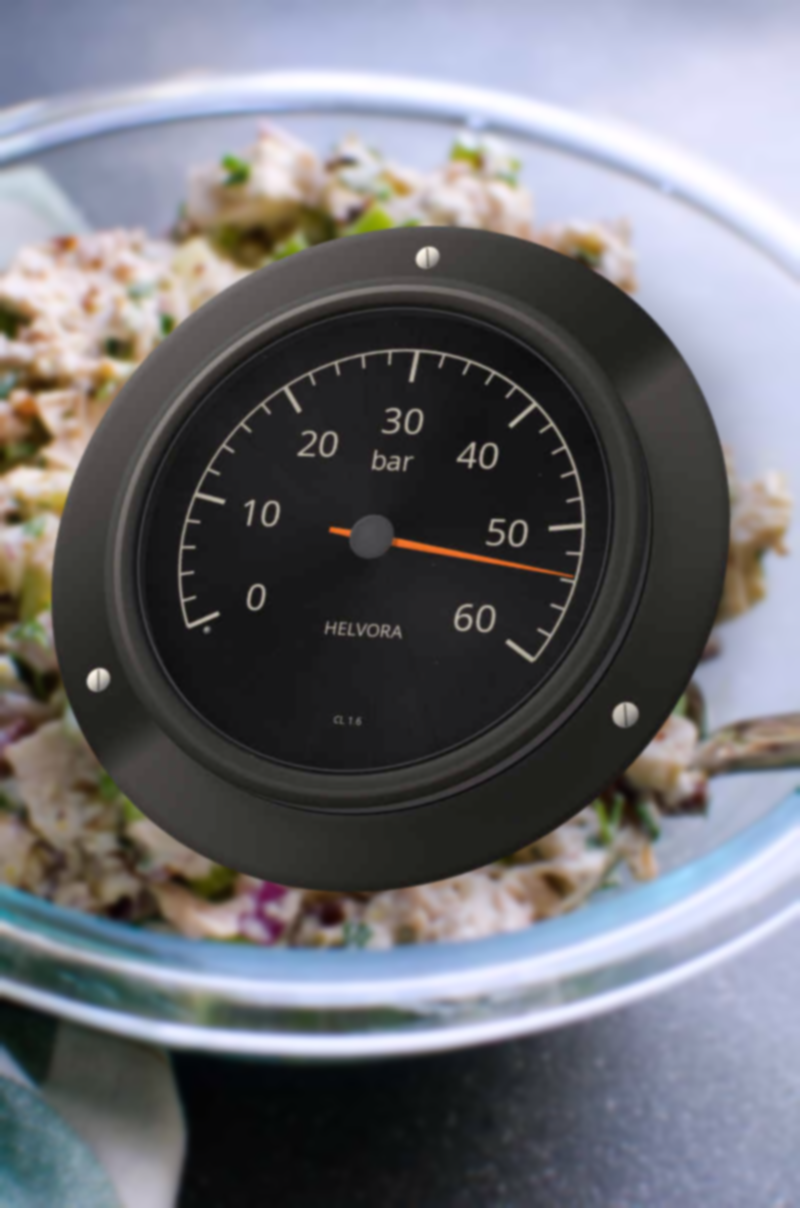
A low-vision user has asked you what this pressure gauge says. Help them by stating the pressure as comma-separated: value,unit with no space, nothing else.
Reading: 54,bar
